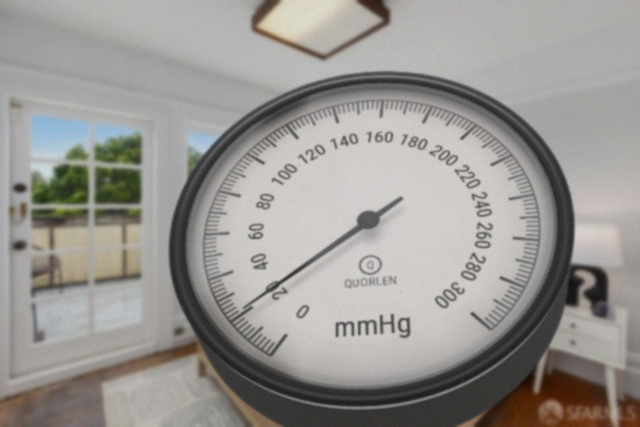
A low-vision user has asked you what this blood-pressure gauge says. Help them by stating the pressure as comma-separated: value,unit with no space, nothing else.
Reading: 20,mmHg
